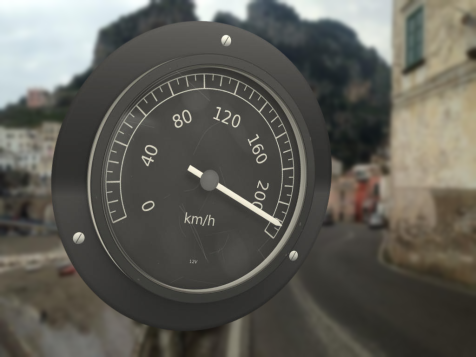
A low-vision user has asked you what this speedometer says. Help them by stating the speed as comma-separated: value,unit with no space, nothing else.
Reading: 212.5,km/h
